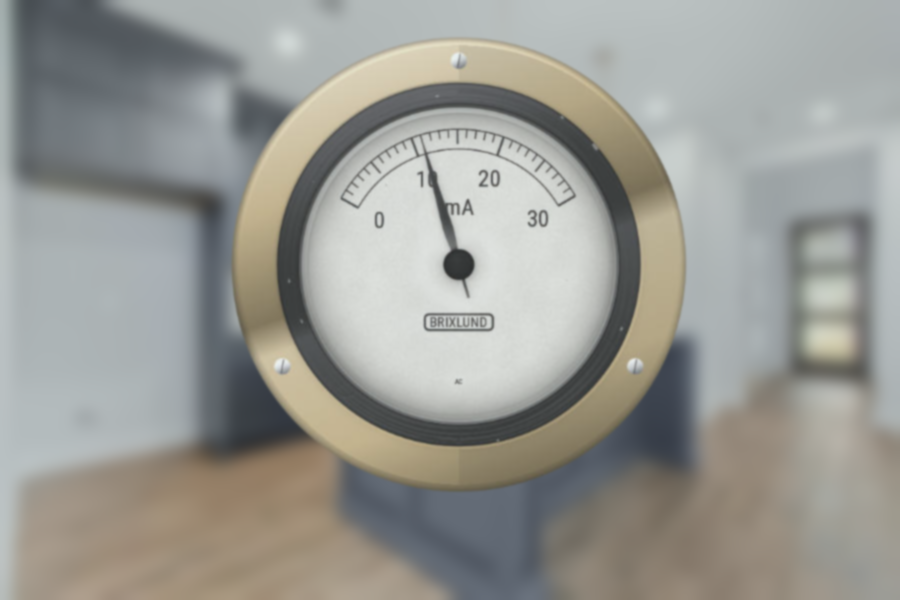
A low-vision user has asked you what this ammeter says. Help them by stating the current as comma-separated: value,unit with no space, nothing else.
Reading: 11,mA
